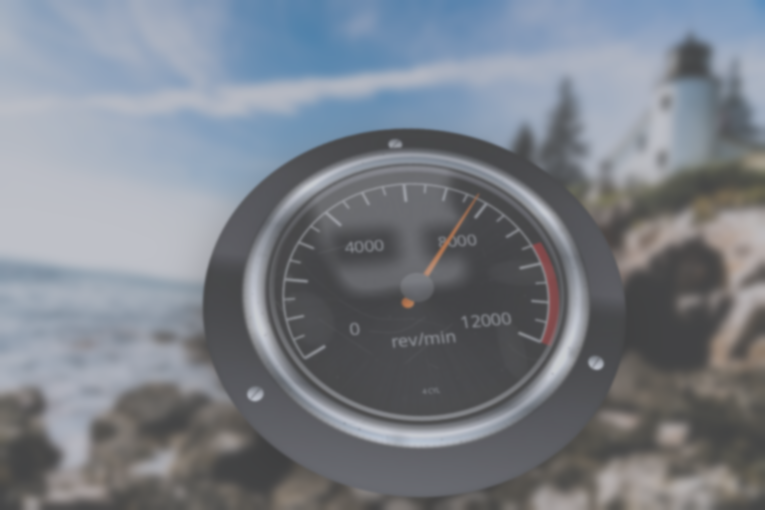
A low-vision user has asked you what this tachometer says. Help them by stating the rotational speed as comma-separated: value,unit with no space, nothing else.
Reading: 7750,rpm
